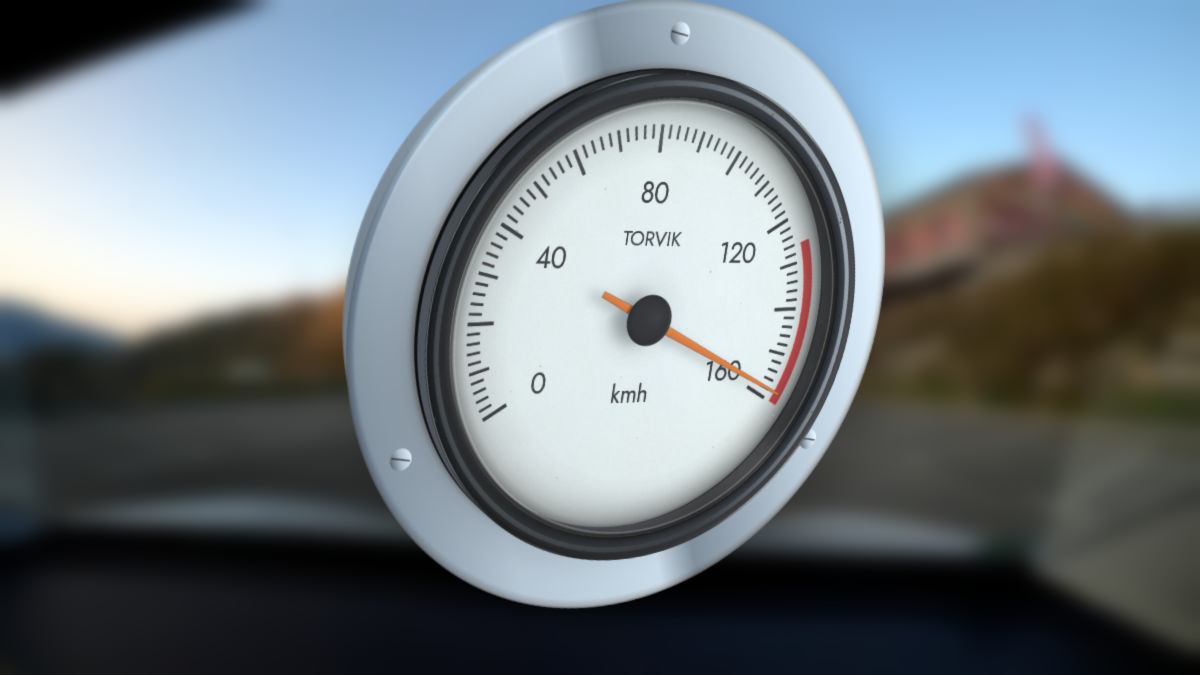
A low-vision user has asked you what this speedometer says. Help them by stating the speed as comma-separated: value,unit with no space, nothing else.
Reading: 158,km/h
